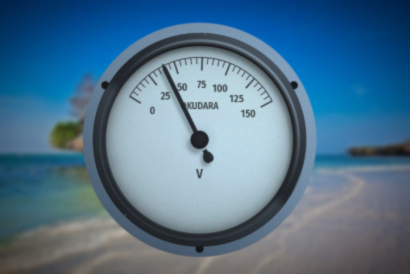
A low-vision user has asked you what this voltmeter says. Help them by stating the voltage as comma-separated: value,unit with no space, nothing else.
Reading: 40,V
